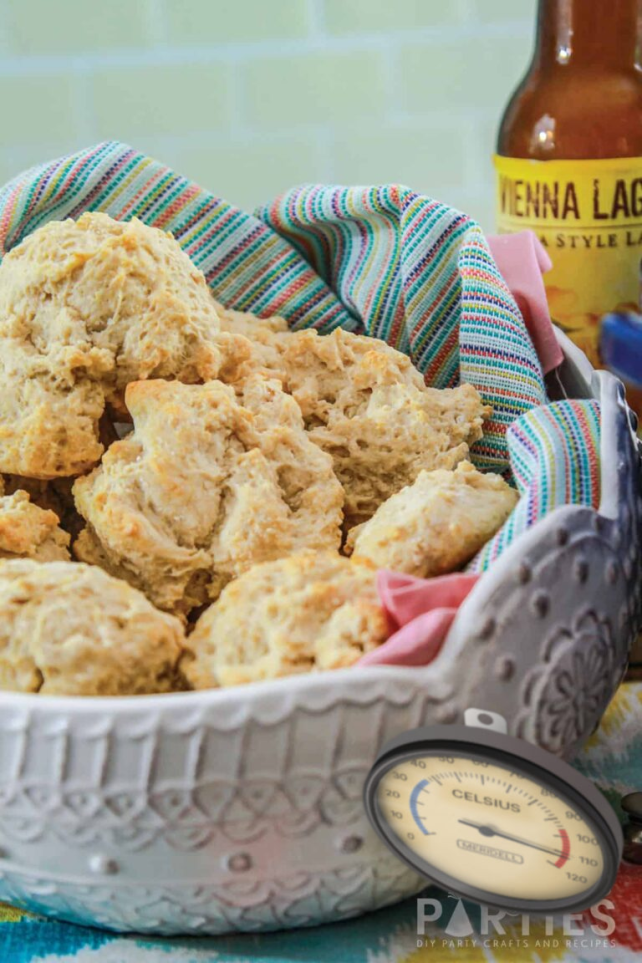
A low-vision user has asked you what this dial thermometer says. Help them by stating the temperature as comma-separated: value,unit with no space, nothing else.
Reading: 110,°C
